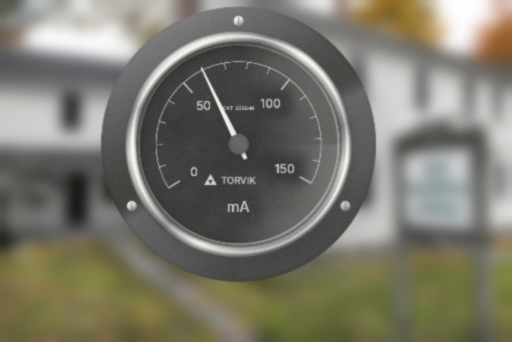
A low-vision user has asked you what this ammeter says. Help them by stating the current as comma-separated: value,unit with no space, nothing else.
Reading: 60,mA
